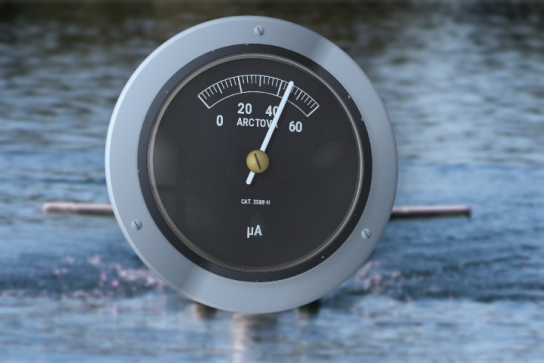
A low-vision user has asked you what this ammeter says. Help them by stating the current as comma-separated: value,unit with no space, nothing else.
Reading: 44,µA
